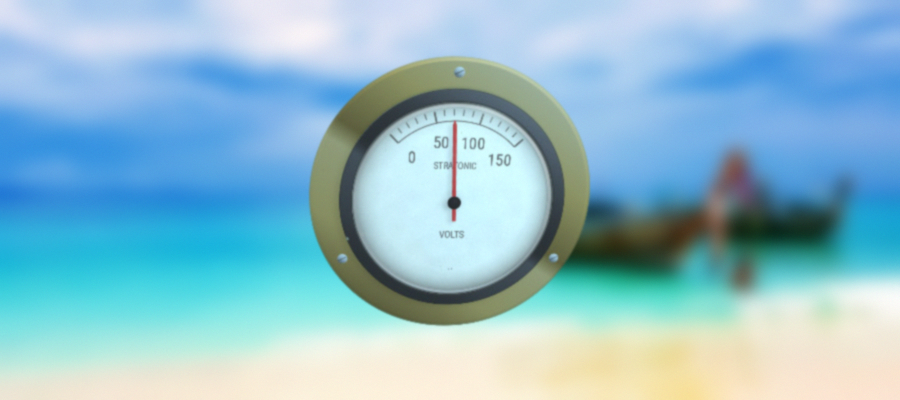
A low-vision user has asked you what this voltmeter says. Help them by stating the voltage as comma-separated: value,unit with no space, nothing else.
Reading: 70,V
